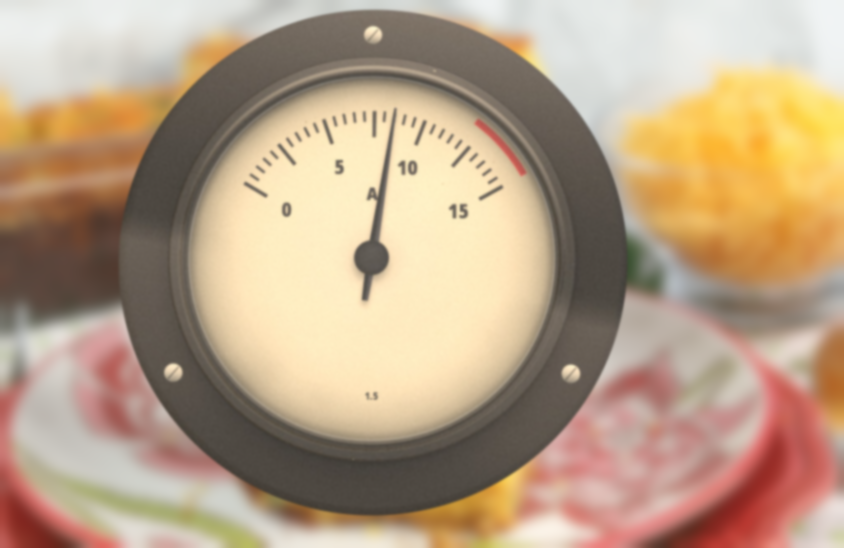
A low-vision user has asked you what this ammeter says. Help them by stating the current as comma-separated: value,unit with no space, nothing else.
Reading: 8.5,A
